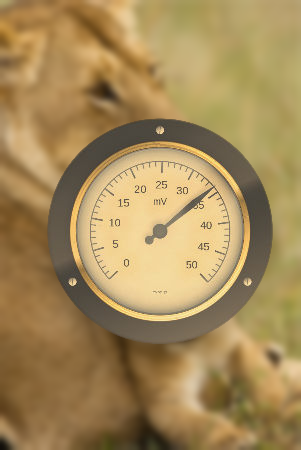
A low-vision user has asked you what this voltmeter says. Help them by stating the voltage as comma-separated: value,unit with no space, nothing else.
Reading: 34,mV
